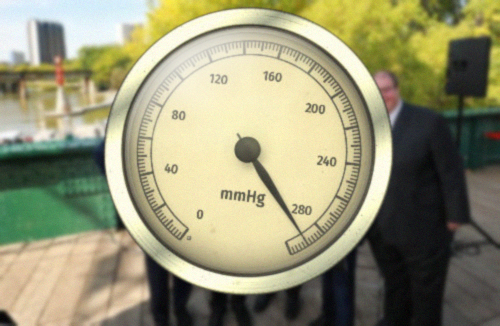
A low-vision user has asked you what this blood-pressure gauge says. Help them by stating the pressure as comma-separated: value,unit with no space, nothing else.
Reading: 290,mmHg
